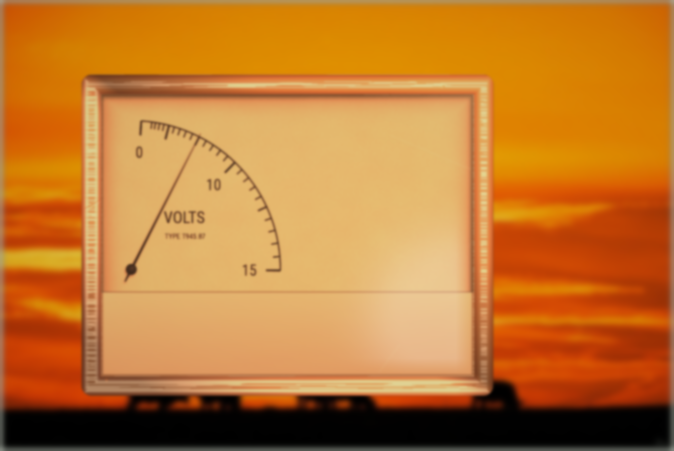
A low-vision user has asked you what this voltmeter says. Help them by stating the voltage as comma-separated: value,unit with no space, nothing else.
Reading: 7.5,V
